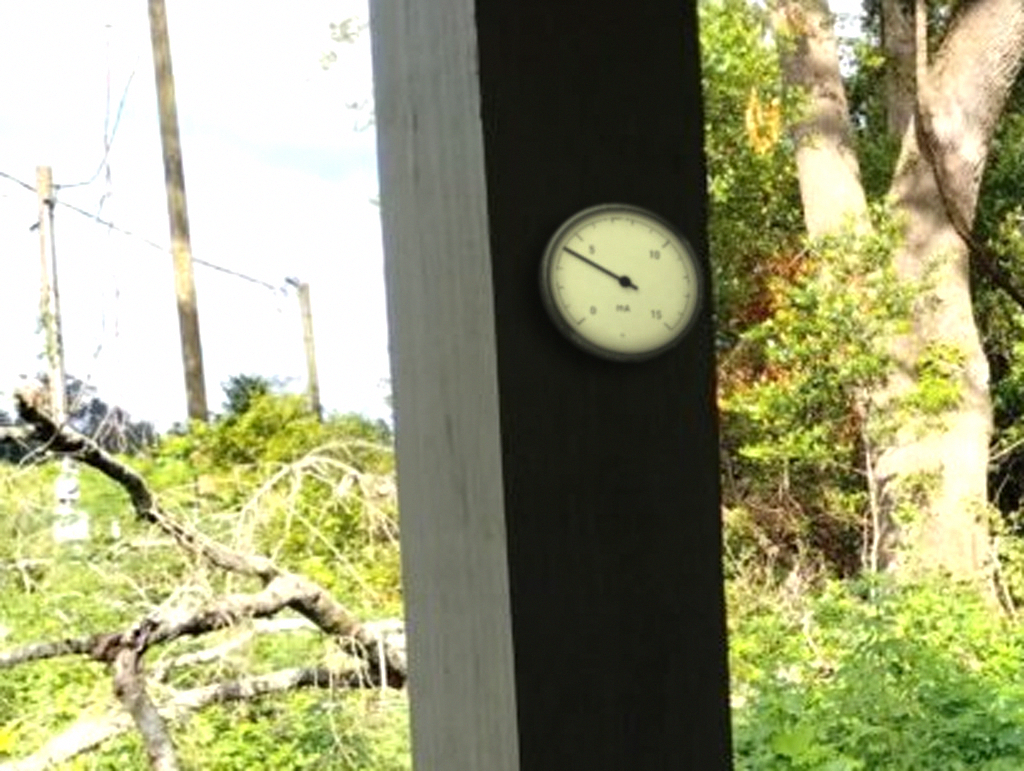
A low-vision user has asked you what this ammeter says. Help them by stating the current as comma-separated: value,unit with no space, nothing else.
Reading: 4,mA
